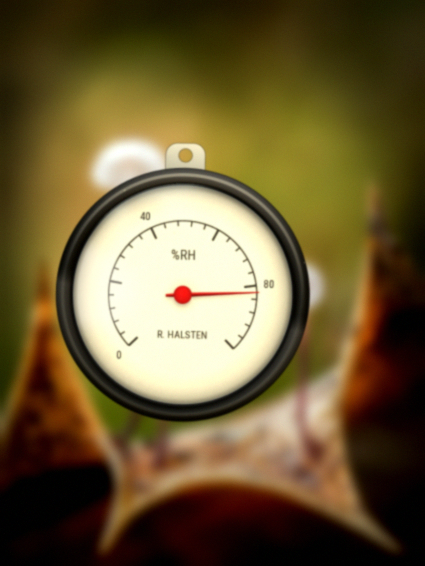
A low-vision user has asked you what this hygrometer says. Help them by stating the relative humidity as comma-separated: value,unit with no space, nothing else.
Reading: 82,%
